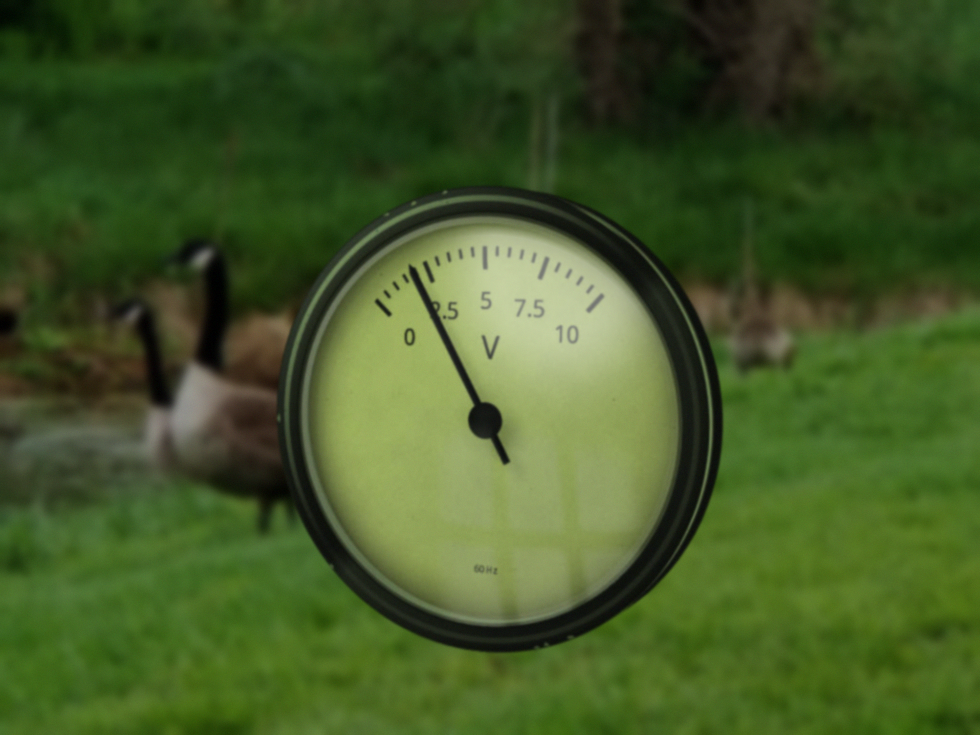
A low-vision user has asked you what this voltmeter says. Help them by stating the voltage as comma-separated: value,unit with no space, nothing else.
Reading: 2,V
